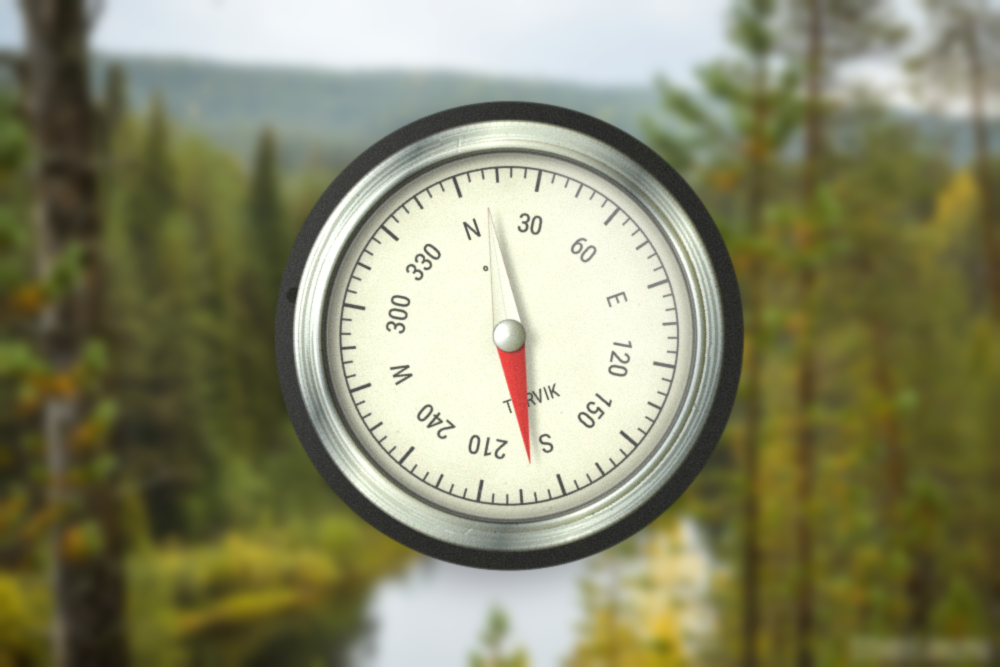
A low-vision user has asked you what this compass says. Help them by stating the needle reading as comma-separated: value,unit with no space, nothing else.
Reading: 190,°
